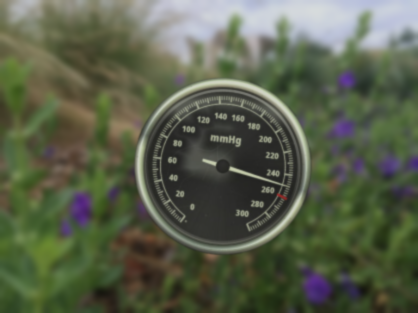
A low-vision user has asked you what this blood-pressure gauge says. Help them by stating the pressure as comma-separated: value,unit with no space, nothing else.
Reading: 250,mmHg
